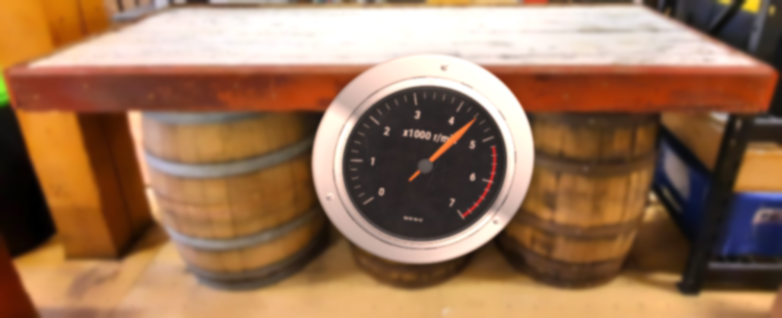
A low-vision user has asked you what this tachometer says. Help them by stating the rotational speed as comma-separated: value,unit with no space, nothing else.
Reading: 4400,rpm
